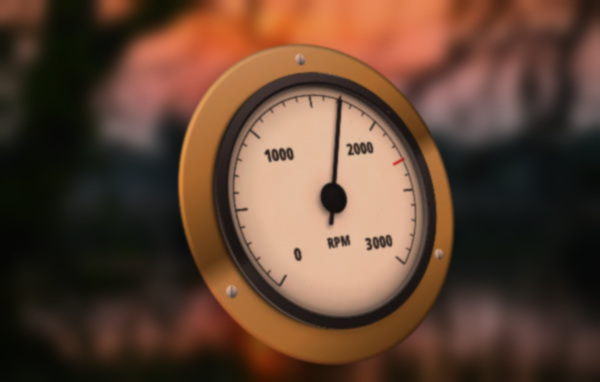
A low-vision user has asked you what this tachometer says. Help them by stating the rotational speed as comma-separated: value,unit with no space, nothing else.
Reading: 1700,rpm
